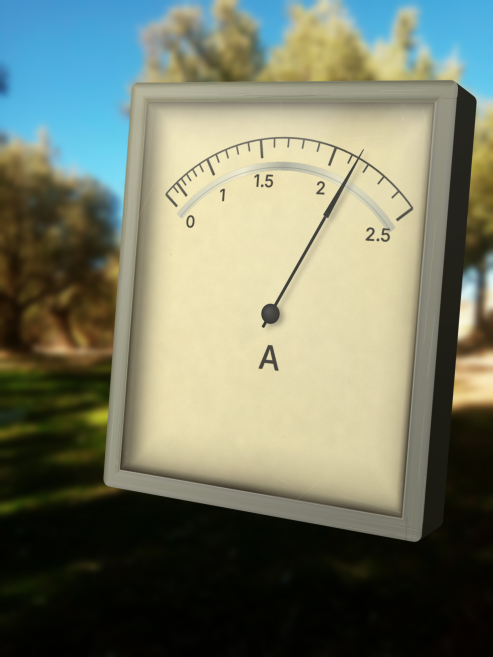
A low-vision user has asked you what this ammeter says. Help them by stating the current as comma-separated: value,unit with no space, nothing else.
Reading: 2.15,A
